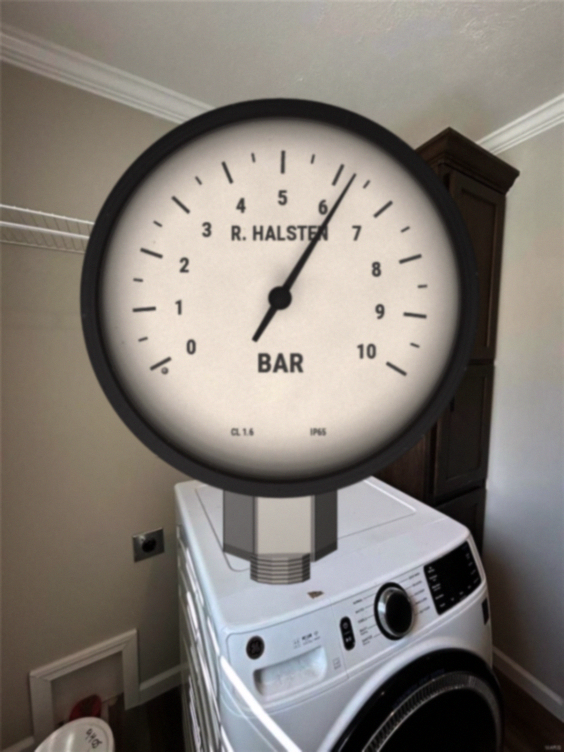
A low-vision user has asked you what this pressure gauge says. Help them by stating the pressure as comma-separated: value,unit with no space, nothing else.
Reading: 6.25,bar
